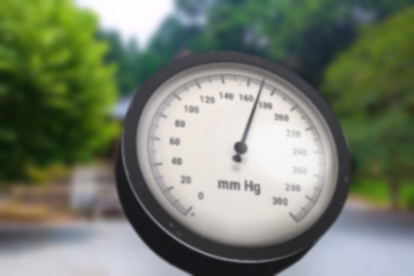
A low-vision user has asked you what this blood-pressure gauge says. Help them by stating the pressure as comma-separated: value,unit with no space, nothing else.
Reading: 170,mmHg
